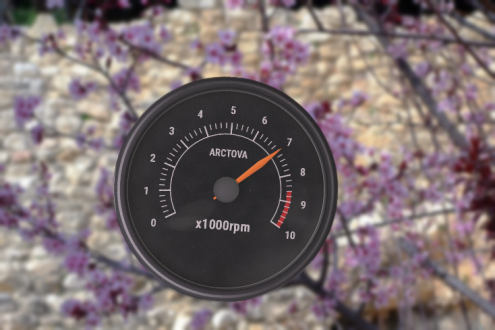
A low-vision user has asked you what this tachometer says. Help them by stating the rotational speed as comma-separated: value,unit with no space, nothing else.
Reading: 7000,rpm
